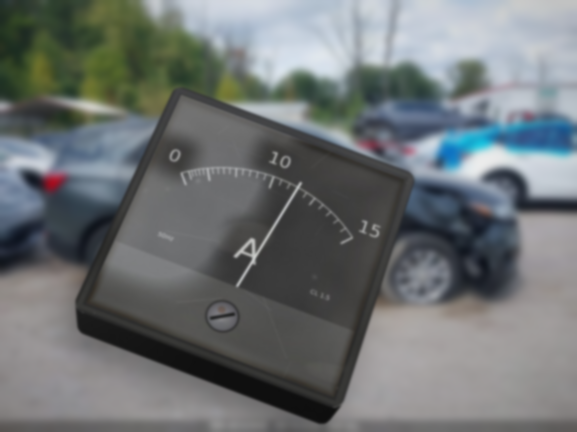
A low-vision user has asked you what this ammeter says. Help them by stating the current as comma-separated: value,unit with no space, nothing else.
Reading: 11.5,A
